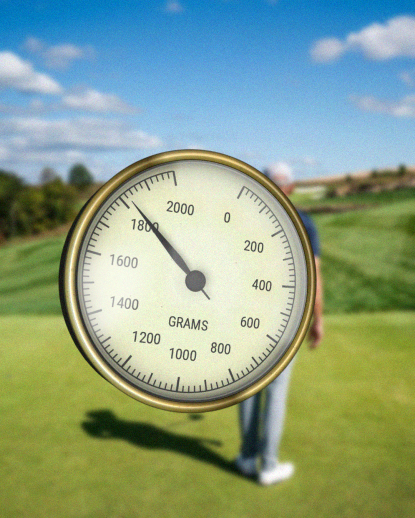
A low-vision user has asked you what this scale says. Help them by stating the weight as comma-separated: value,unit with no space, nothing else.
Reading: 1820,g
